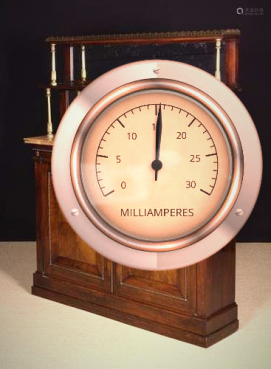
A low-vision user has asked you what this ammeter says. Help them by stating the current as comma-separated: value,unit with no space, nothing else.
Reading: 15.5,mA
